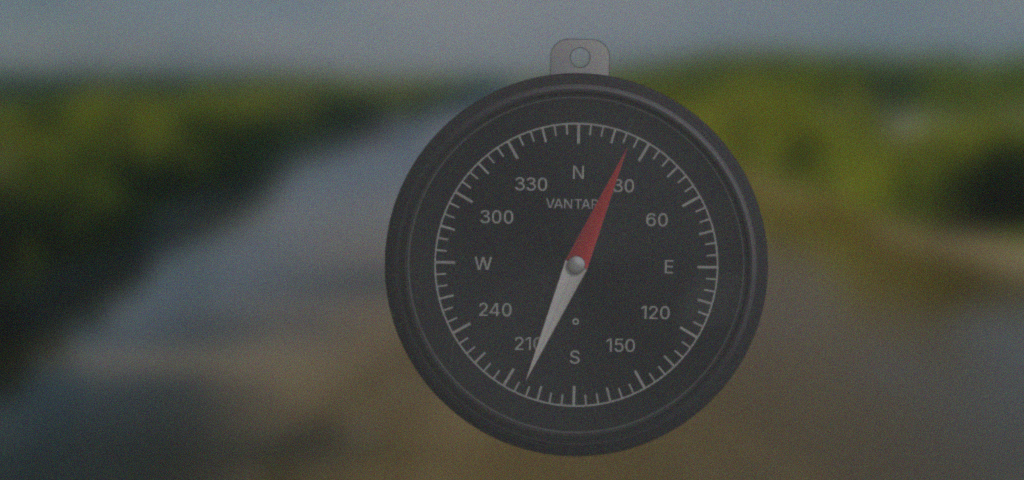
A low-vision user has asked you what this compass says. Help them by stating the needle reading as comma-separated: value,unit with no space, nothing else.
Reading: 22.5,°
